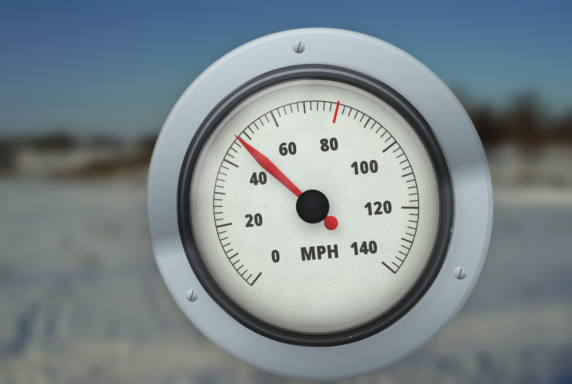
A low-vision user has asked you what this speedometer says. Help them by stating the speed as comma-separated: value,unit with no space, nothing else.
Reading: 48,mph
